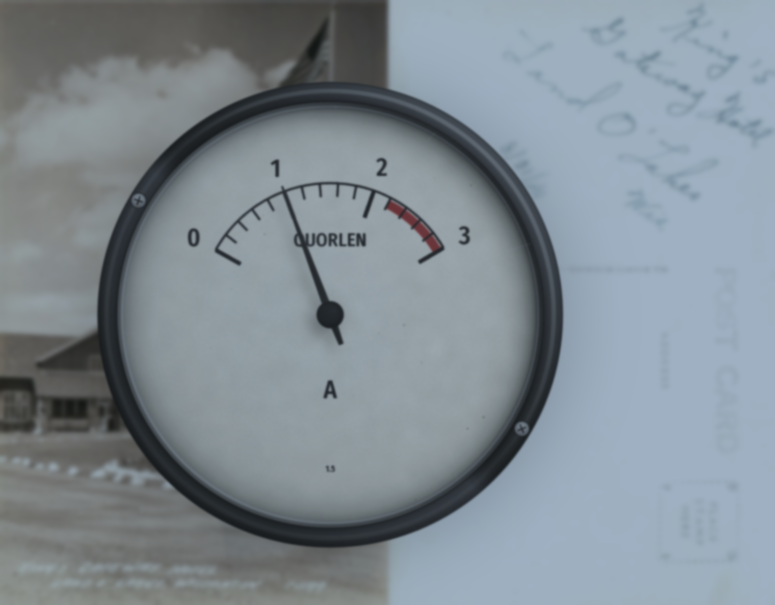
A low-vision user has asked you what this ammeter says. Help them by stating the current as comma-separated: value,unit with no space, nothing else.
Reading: 1,A
